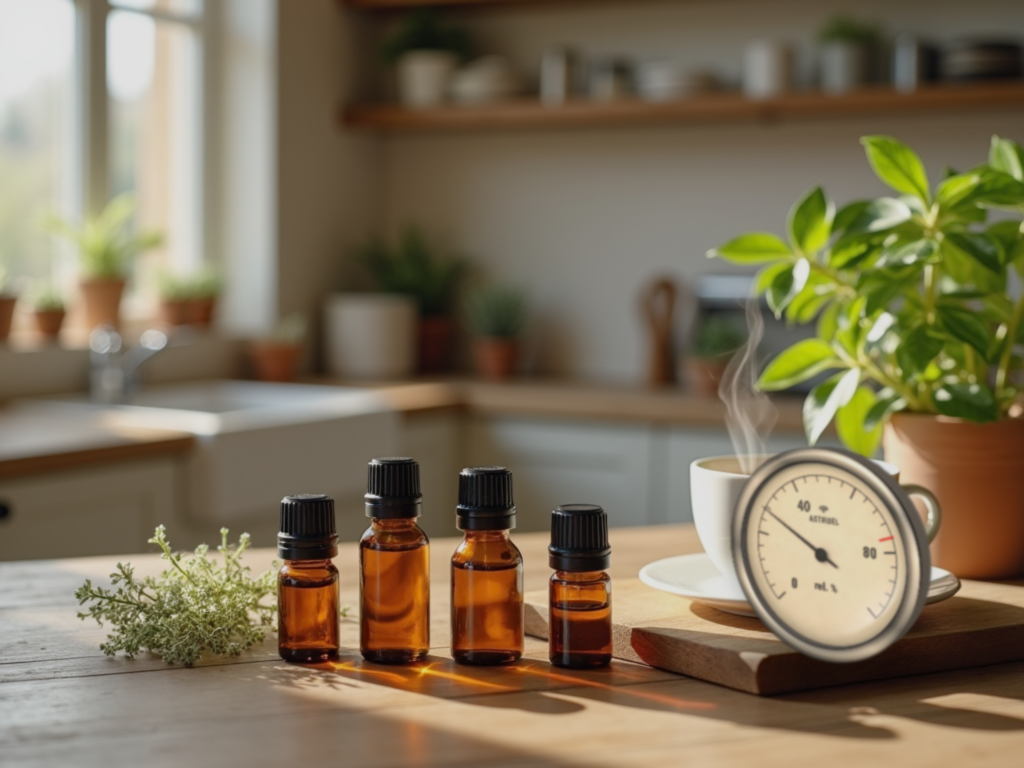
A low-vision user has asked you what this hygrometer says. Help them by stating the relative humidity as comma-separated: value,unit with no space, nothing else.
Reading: 28,%
